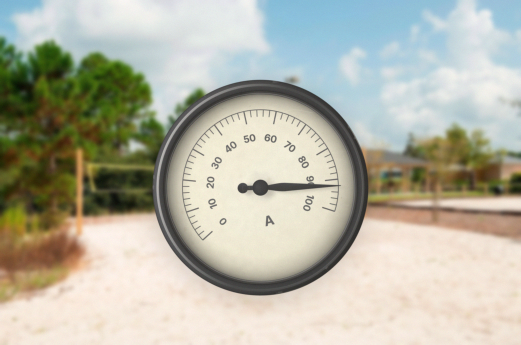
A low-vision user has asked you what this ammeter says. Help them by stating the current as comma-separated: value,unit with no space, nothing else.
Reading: 92,A
